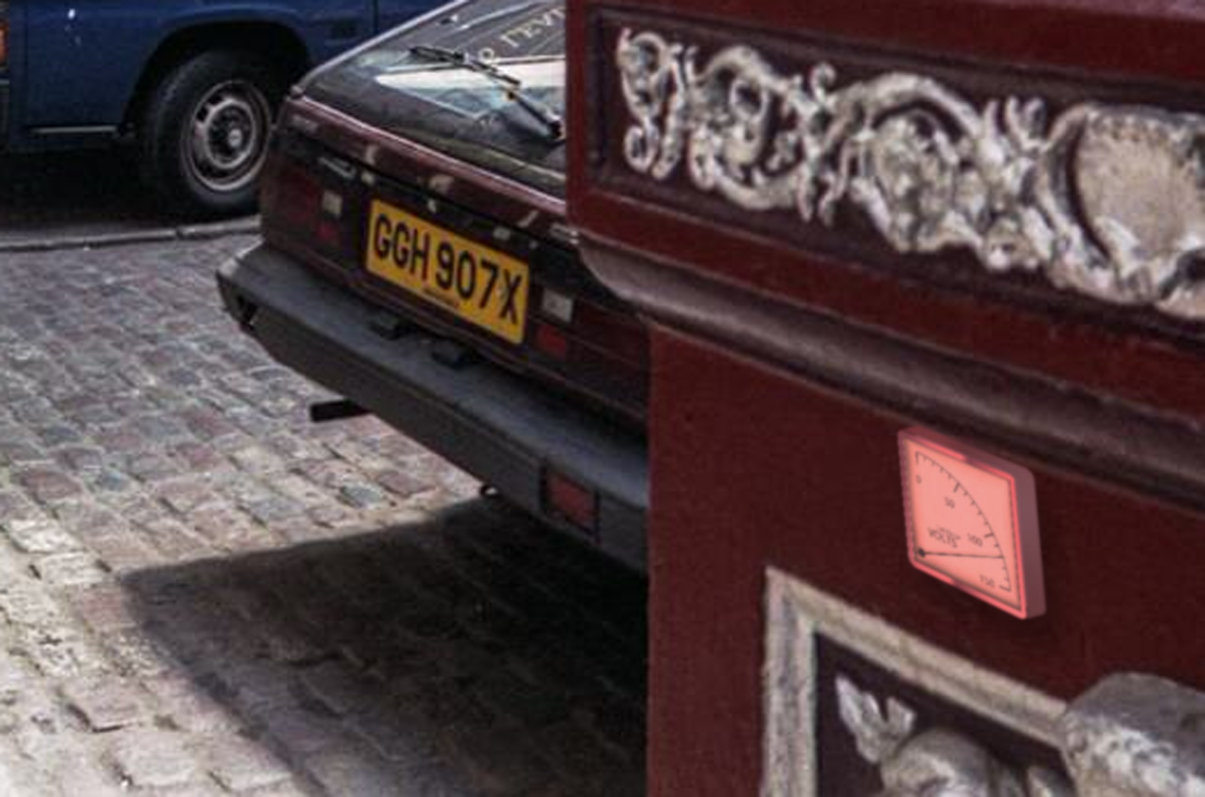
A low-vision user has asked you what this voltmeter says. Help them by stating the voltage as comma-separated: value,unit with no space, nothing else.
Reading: 120,V
